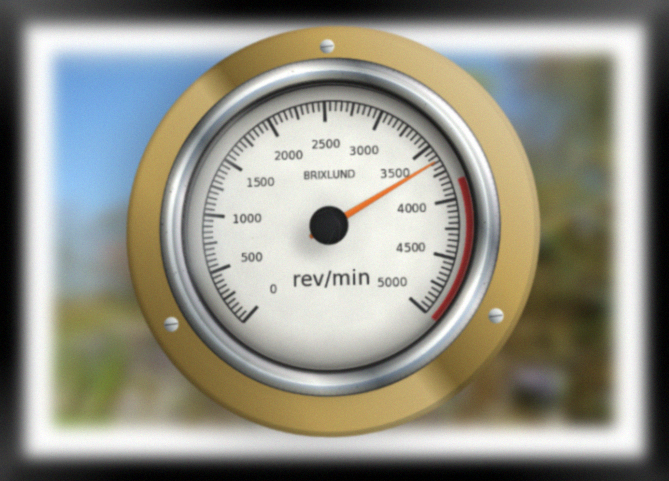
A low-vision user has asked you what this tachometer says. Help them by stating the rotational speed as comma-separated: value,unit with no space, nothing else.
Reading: 3650,rpm
